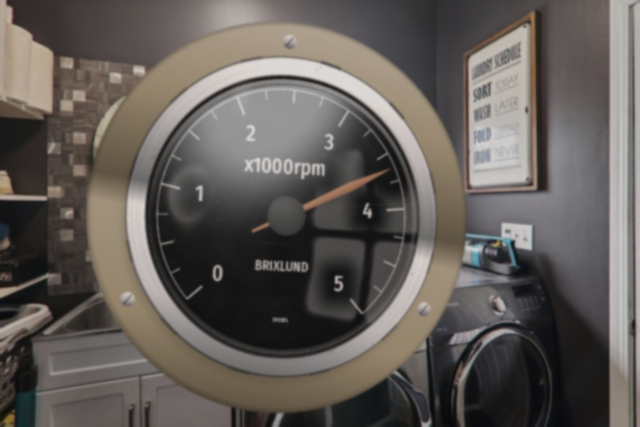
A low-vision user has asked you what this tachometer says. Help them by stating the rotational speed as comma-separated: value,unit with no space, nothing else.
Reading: 3625,rpm
